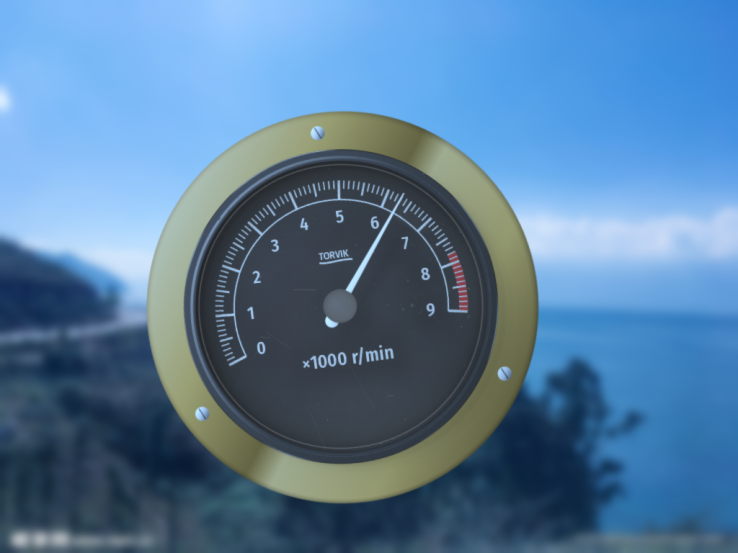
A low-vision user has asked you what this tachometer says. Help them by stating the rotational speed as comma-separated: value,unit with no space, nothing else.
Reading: 6300,rpm
